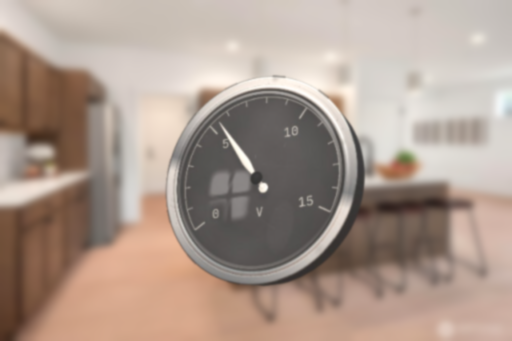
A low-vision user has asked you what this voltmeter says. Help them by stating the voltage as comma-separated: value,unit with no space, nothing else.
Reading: 5.5,V
